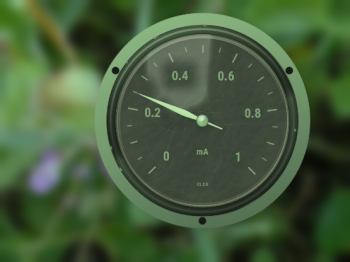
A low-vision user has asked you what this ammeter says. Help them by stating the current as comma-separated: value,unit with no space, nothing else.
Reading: 0.25,mA
